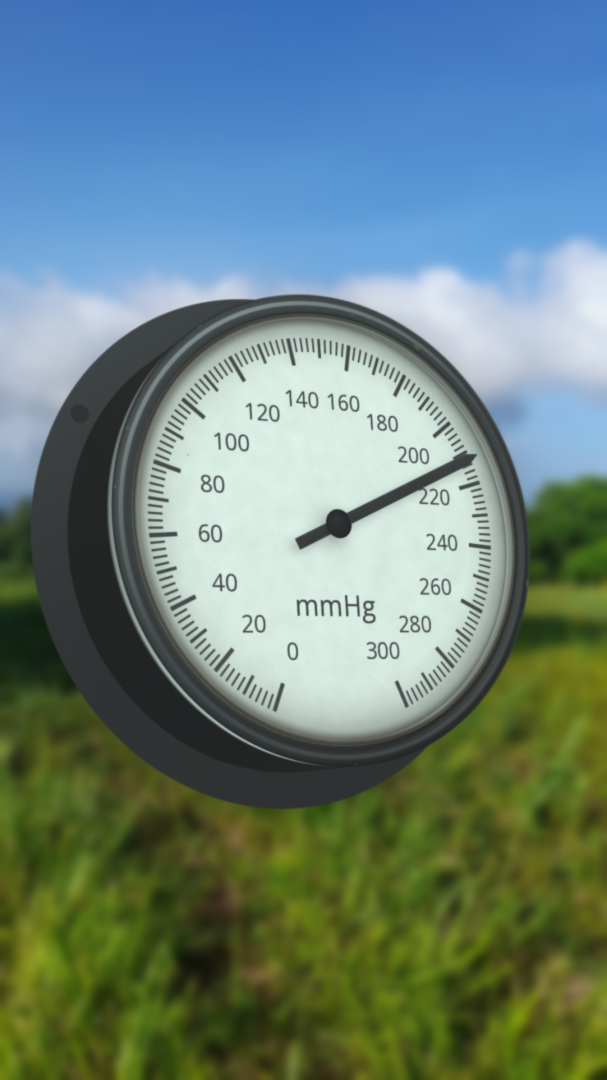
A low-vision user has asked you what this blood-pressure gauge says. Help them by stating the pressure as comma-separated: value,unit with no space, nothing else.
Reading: 212,mmHg
